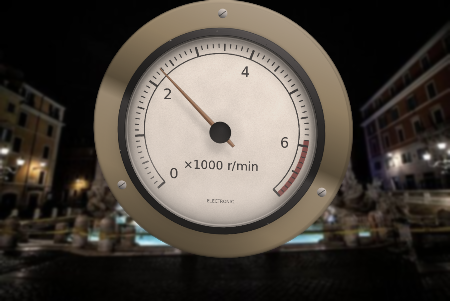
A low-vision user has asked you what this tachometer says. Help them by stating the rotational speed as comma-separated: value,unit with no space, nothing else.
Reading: 2300,rpm
